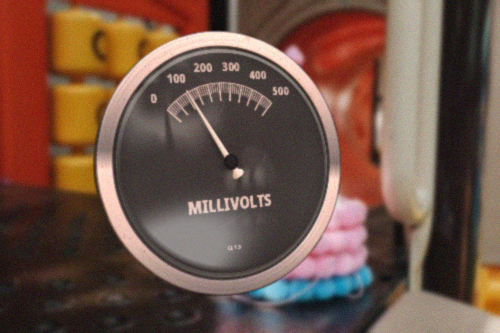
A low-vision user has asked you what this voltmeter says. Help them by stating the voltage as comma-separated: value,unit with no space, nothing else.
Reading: 100,mV
